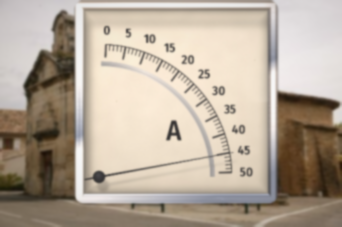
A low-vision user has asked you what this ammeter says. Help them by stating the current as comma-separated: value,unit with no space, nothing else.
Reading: 45,A
